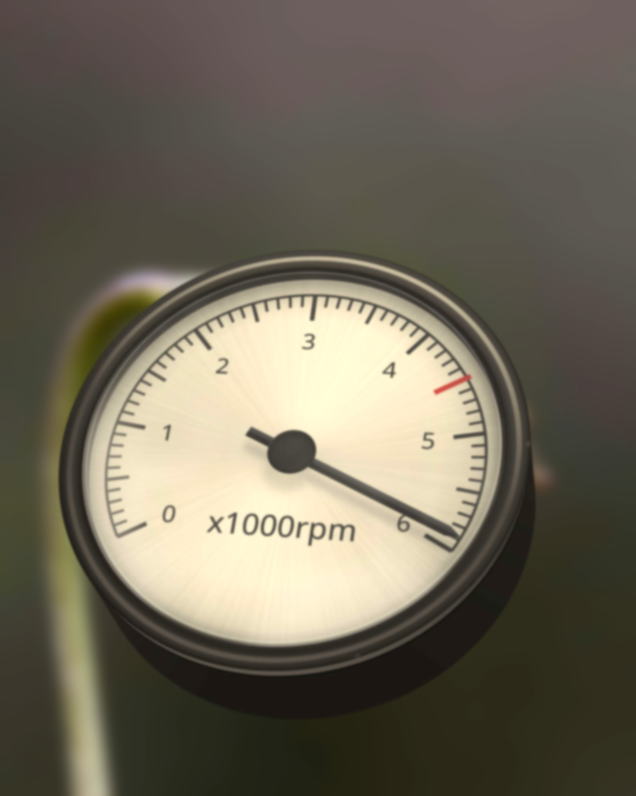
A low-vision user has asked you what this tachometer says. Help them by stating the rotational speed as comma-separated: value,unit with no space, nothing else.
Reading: 5900,rpm
